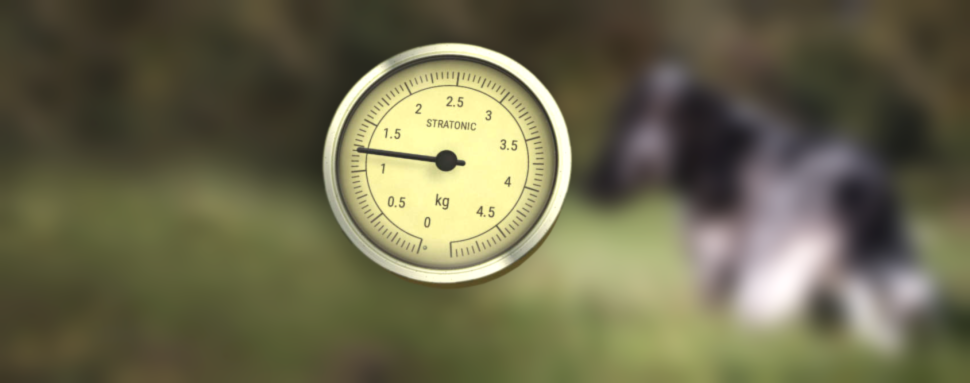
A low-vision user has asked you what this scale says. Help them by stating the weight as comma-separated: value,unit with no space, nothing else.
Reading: 1.2,kg
